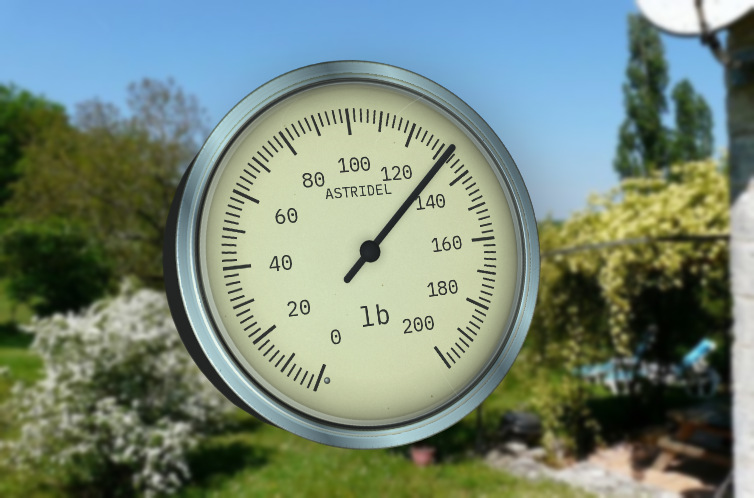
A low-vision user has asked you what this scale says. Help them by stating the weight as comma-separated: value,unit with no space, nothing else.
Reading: 132,lb
